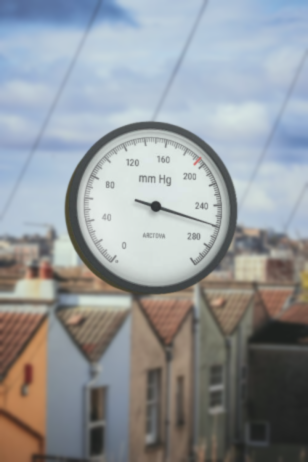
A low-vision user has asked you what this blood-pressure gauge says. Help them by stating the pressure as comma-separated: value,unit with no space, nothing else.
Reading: 260,mmHg
